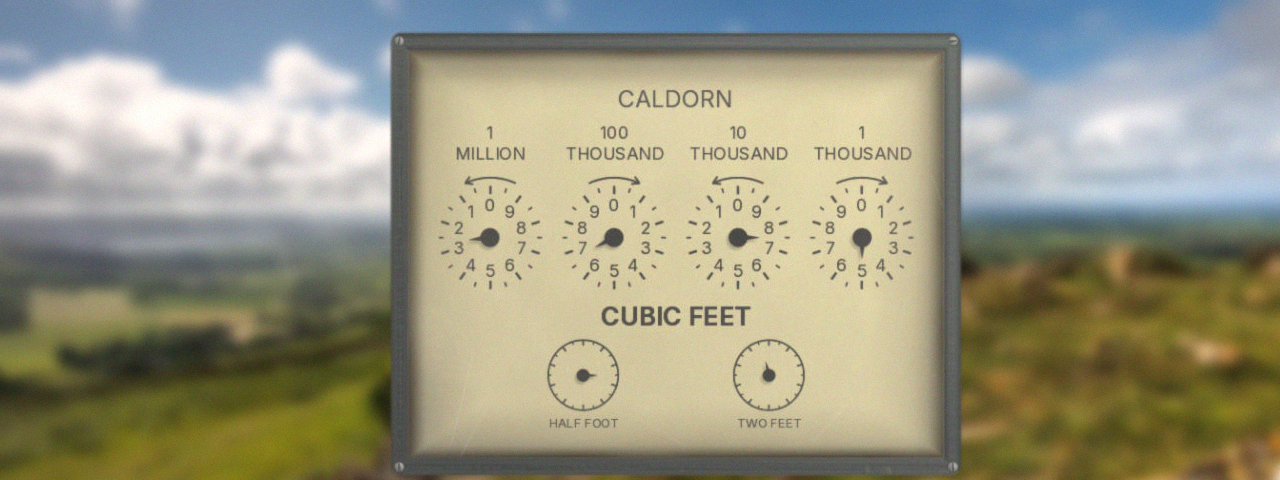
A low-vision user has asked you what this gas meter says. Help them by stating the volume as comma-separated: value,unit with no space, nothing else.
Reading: 267500,ft³
